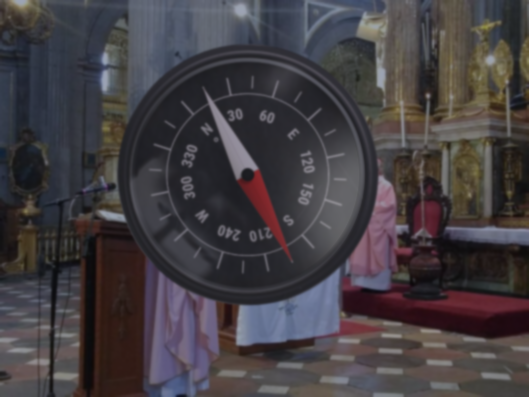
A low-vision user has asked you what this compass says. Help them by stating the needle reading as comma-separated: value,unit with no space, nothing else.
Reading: 195,°
